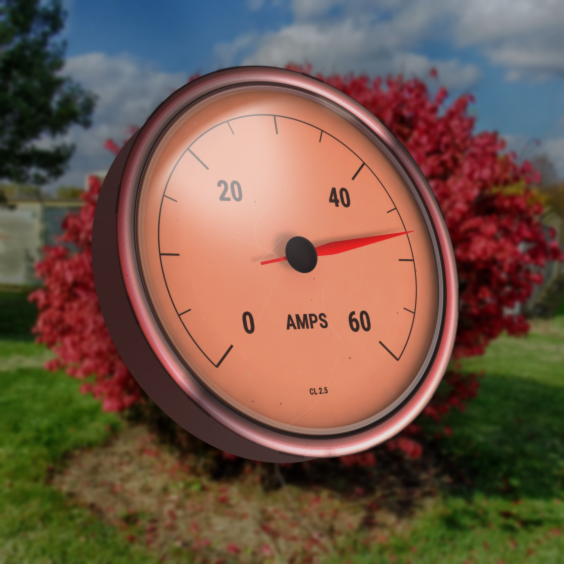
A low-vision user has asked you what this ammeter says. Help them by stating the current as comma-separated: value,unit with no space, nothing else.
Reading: 47.5,A
